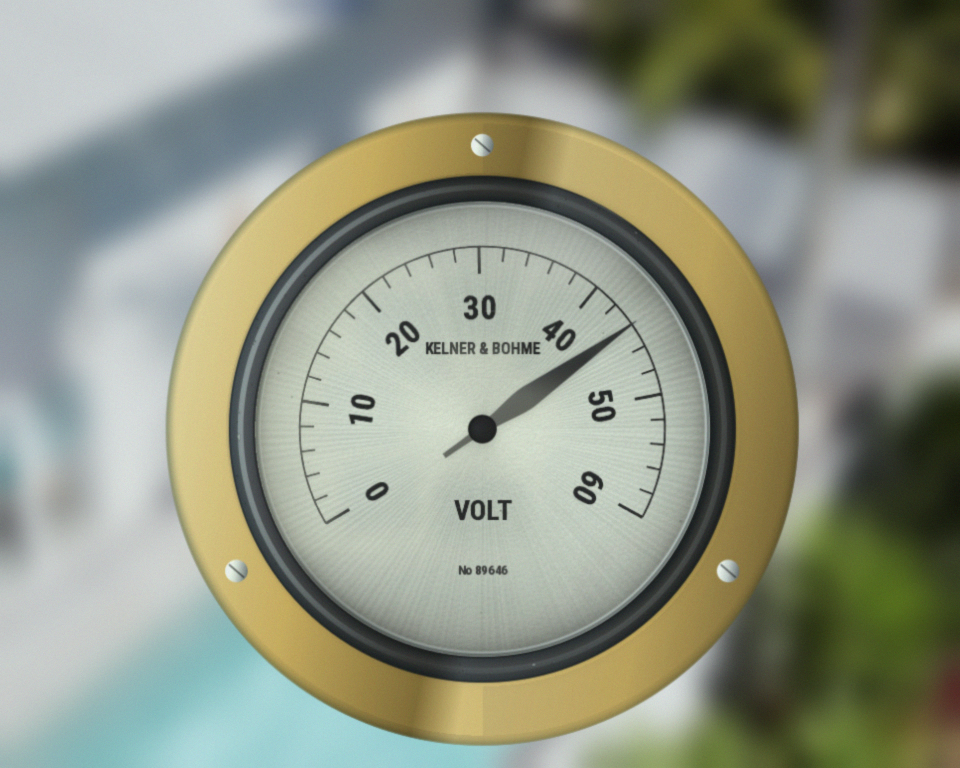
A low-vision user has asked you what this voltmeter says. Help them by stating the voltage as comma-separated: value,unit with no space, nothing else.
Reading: 44,V
